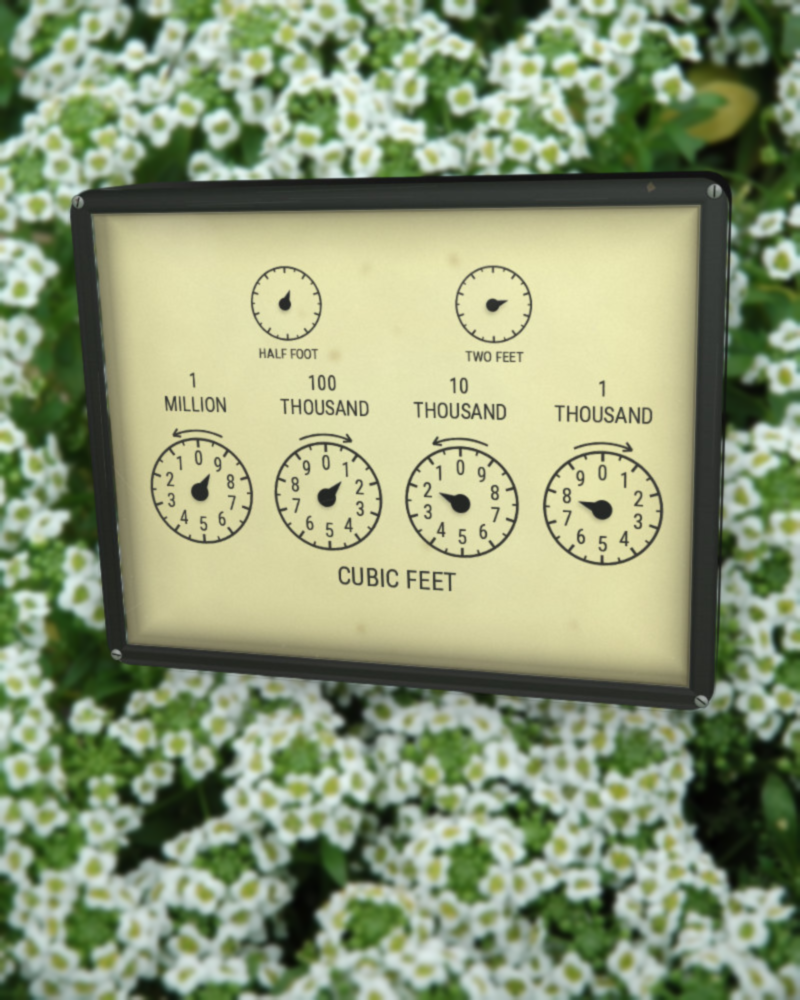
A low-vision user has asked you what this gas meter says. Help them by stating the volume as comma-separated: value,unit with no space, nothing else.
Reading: 911800,ft³
